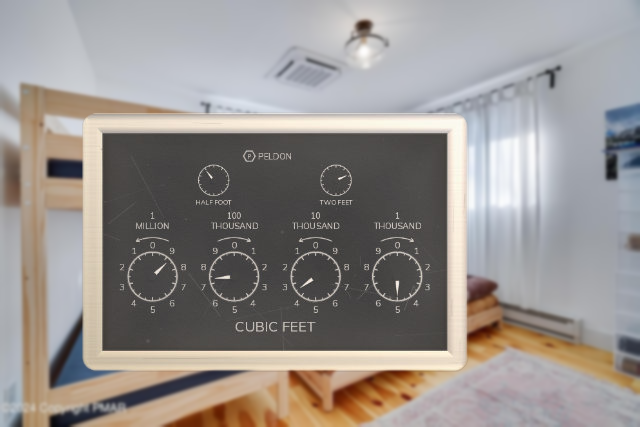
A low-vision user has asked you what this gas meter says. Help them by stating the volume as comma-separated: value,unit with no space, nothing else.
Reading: 873500,ft³
